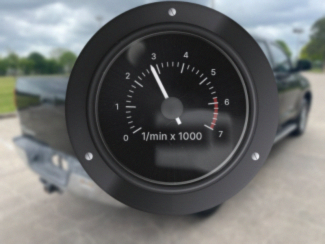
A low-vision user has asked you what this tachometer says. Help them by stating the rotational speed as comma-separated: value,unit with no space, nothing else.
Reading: 2800,rpm
